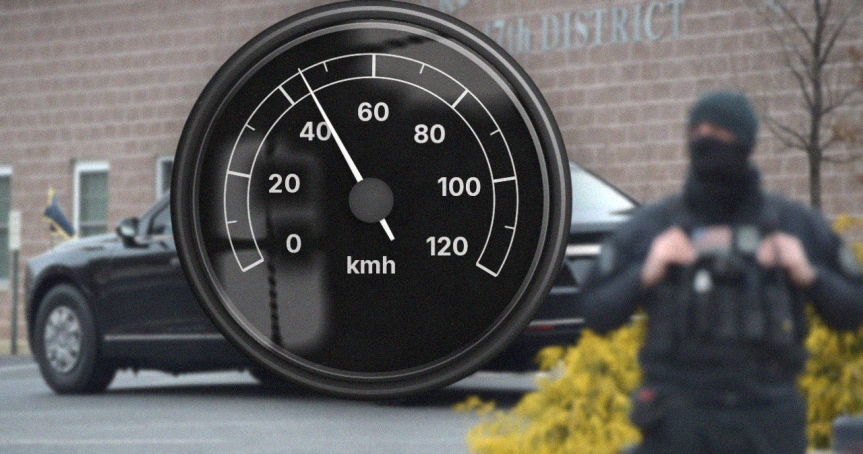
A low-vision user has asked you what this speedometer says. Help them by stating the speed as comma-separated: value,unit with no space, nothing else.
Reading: 45,km/h
